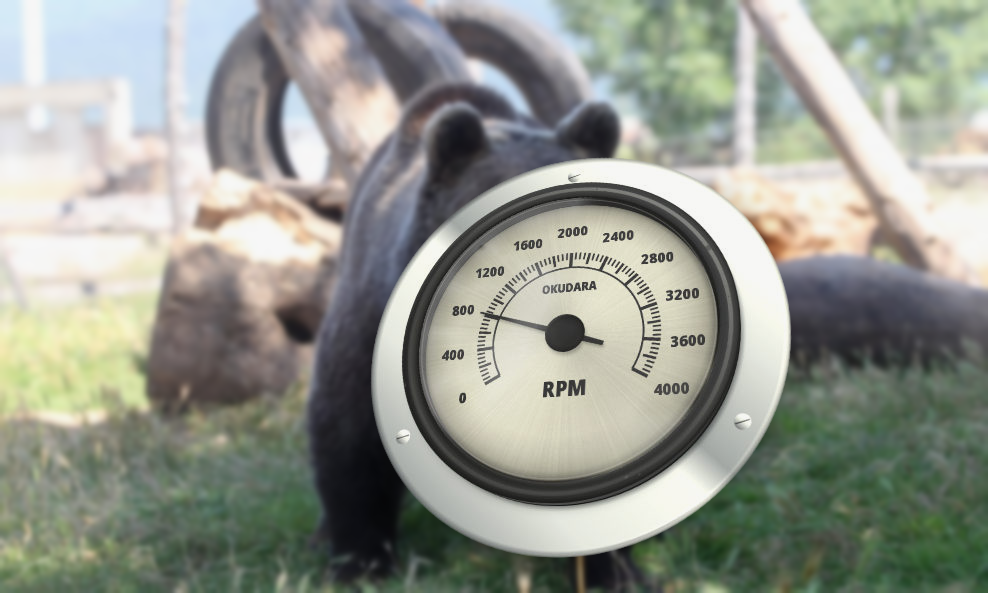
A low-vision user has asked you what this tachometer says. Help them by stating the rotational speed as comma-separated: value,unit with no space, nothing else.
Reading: 800,rpm
